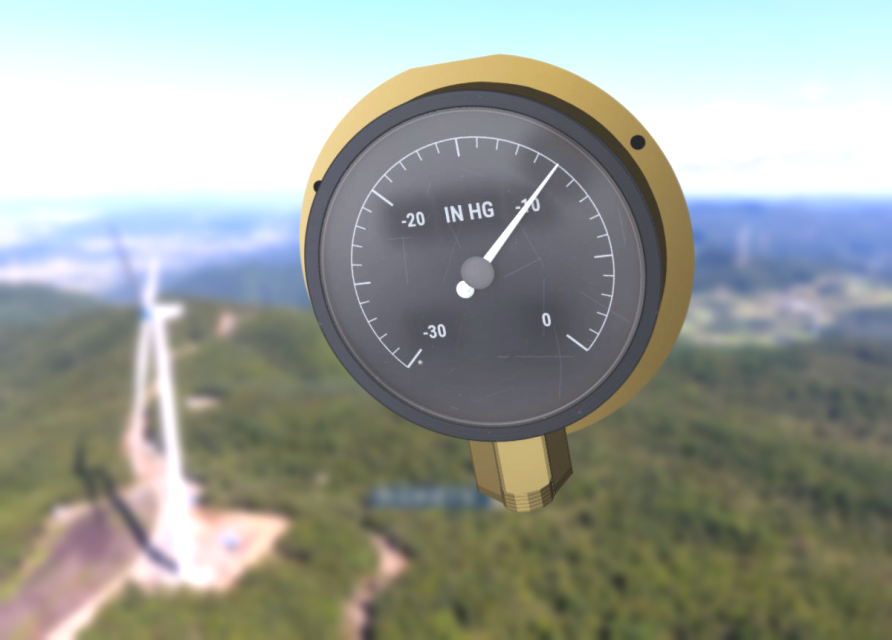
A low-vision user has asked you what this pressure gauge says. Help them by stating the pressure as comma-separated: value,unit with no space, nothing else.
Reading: -10,inHg
